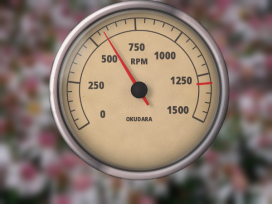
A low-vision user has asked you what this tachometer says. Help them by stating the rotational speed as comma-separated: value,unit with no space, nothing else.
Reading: 575,rpm
